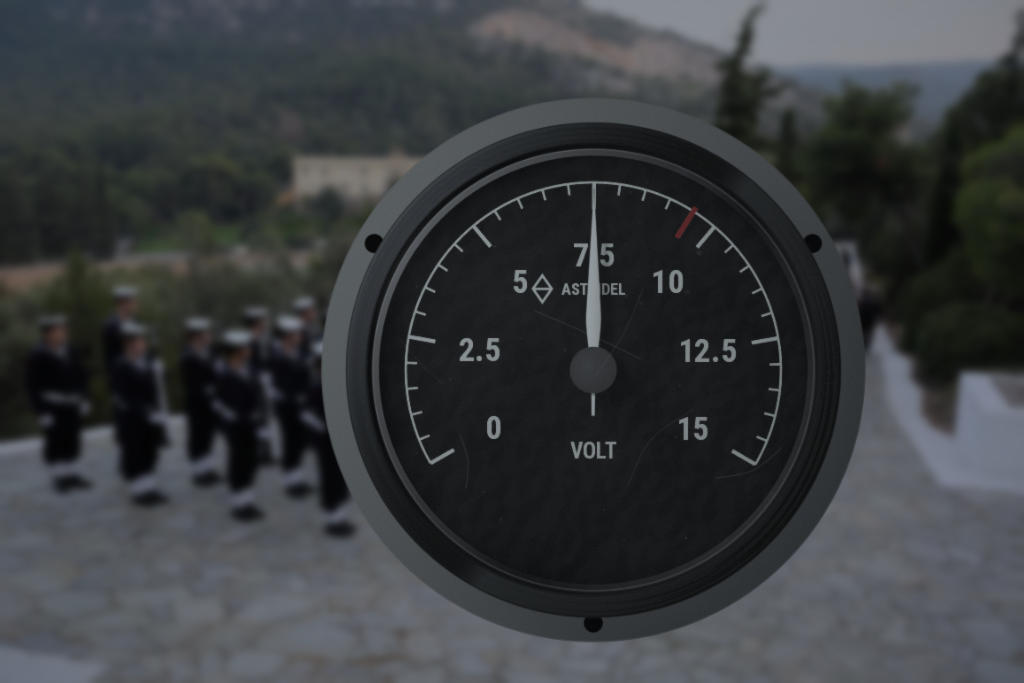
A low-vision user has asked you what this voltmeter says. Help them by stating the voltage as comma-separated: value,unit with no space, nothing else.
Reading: 7.5,V
